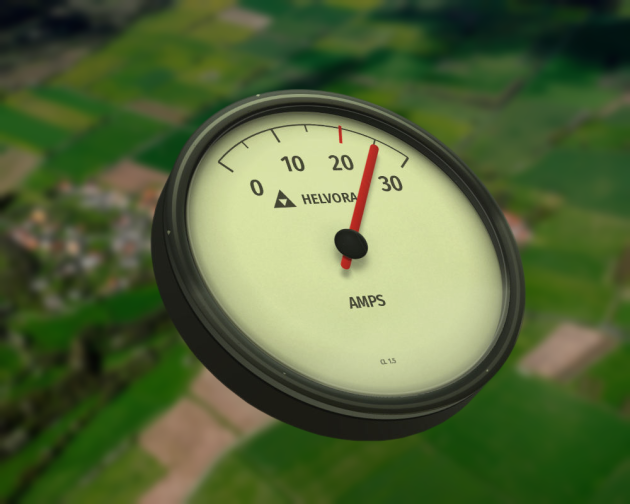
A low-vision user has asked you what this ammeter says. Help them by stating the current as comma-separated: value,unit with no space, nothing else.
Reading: 25,A
